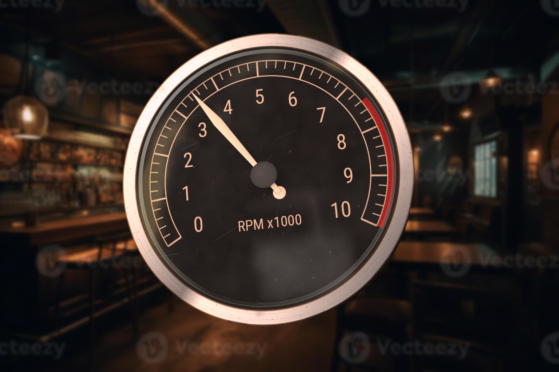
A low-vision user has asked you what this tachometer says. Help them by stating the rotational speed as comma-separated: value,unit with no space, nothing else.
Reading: 3500,rpm
